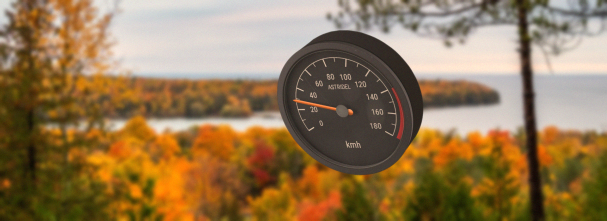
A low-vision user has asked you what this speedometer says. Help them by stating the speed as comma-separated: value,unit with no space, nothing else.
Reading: 30,km/h
